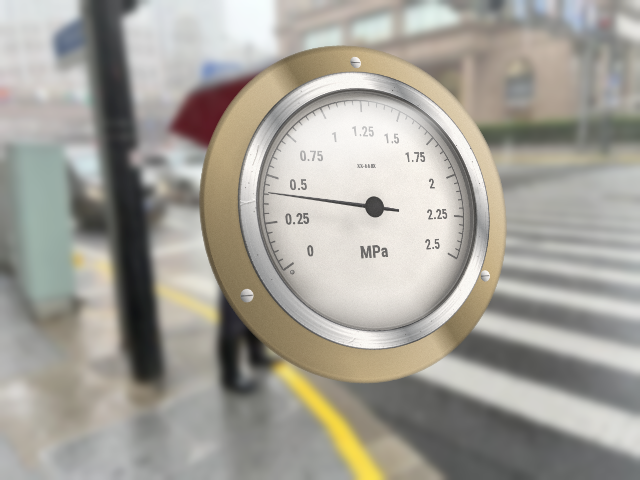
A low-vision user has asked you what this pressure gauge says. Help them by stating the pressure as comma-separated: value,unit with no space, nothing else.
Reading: 0.4,MPa
